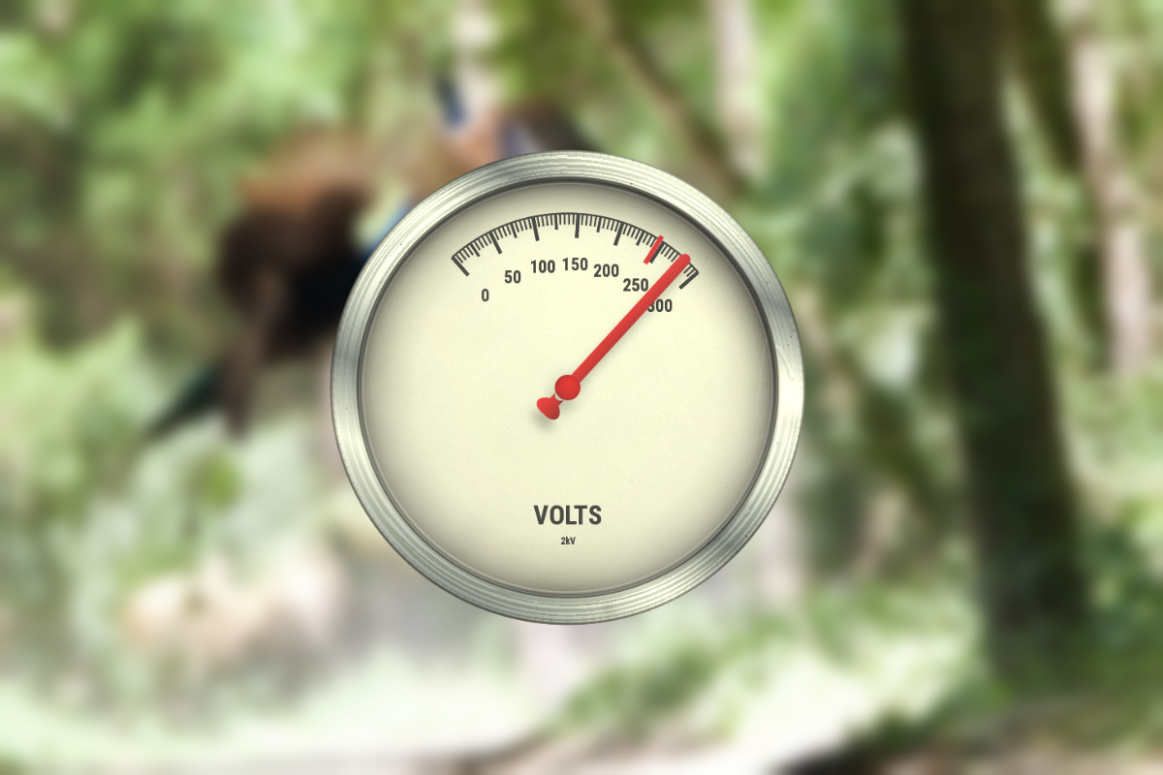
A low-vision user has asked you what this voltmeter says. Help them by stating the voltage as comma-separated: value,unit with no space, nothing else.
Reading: 280,V
